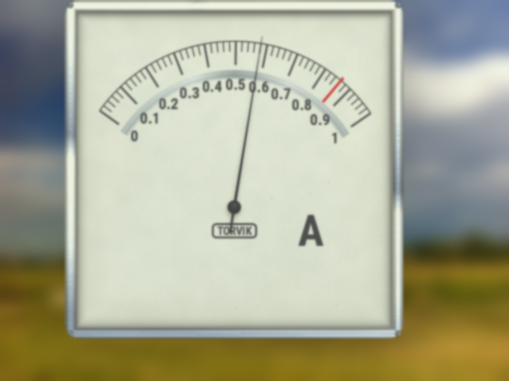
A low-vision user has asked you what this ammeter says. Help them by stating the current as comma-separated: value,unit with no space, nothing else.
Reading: 0.58,A
